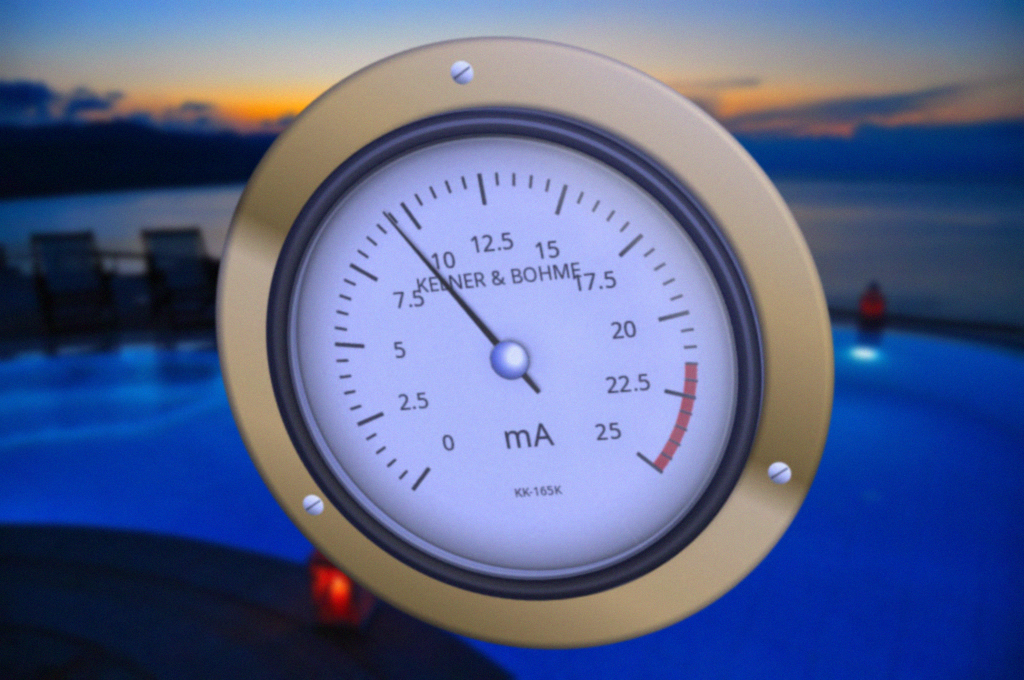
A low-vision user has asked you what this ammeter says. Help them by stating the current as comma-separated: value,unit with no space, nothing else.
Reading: 9.5,mA
